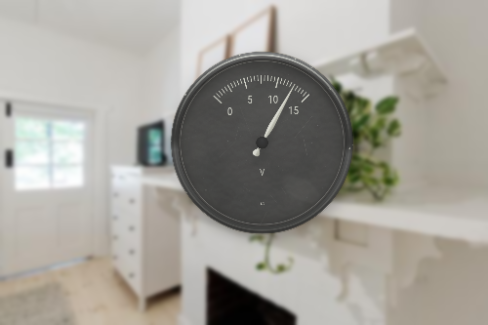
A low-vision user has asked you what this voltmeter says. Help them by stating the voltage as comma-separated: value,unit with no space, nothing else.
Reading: 12.5,V
